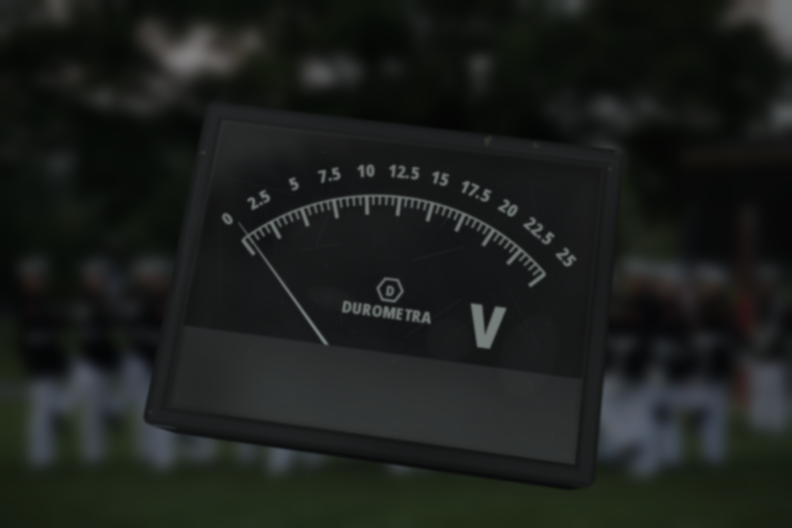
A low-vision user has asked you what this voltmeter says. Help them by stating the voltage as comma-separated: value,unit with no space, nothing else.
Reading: 0.5,V
